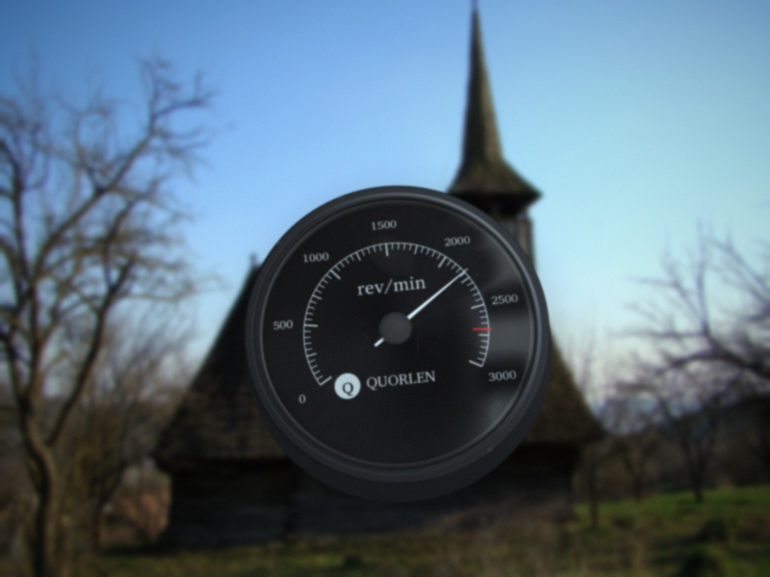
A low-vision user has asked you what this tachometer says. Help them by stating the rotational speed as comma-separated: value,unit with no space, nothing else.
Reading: 2200,rpm
